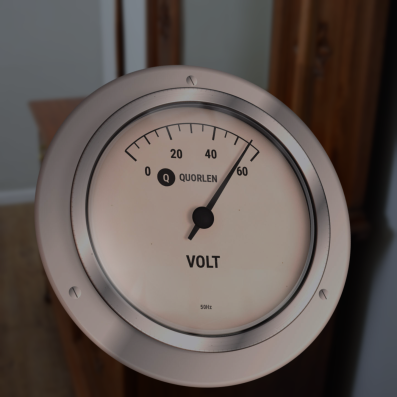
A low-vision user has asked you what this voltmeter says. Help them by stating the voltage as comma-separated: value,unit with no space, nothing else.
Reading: 55,V
